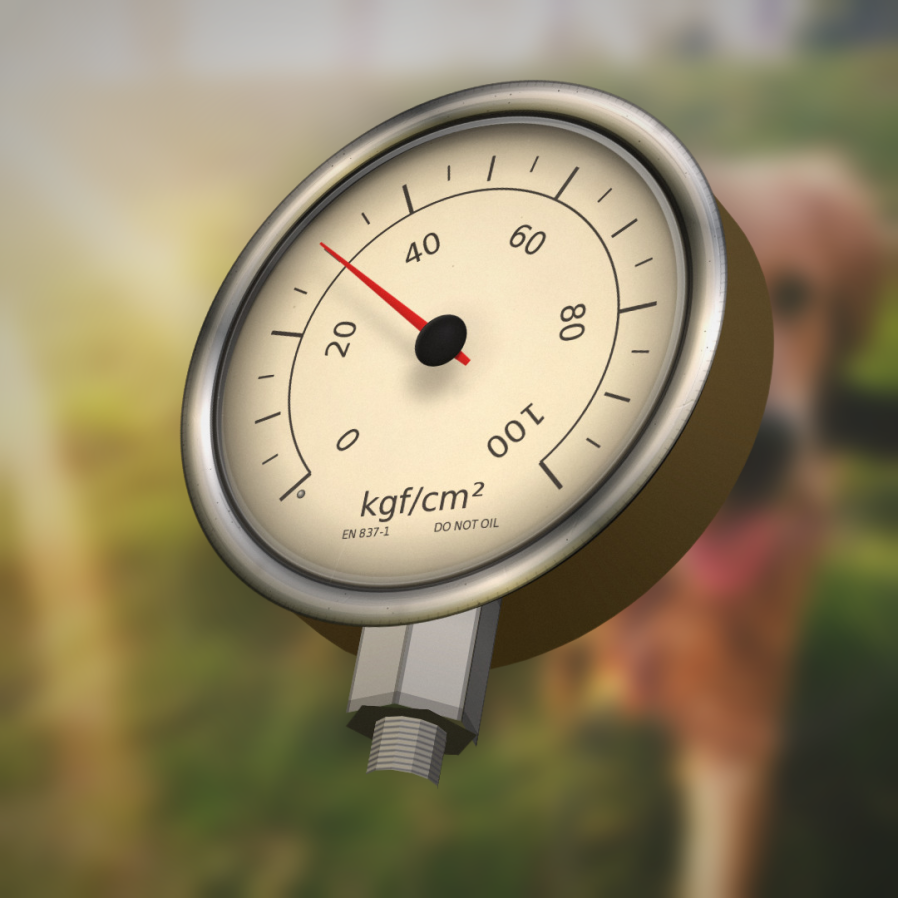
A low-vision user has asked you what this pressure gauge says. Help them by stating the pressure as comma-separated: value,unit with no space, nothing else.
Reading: 30,kg/cm²
